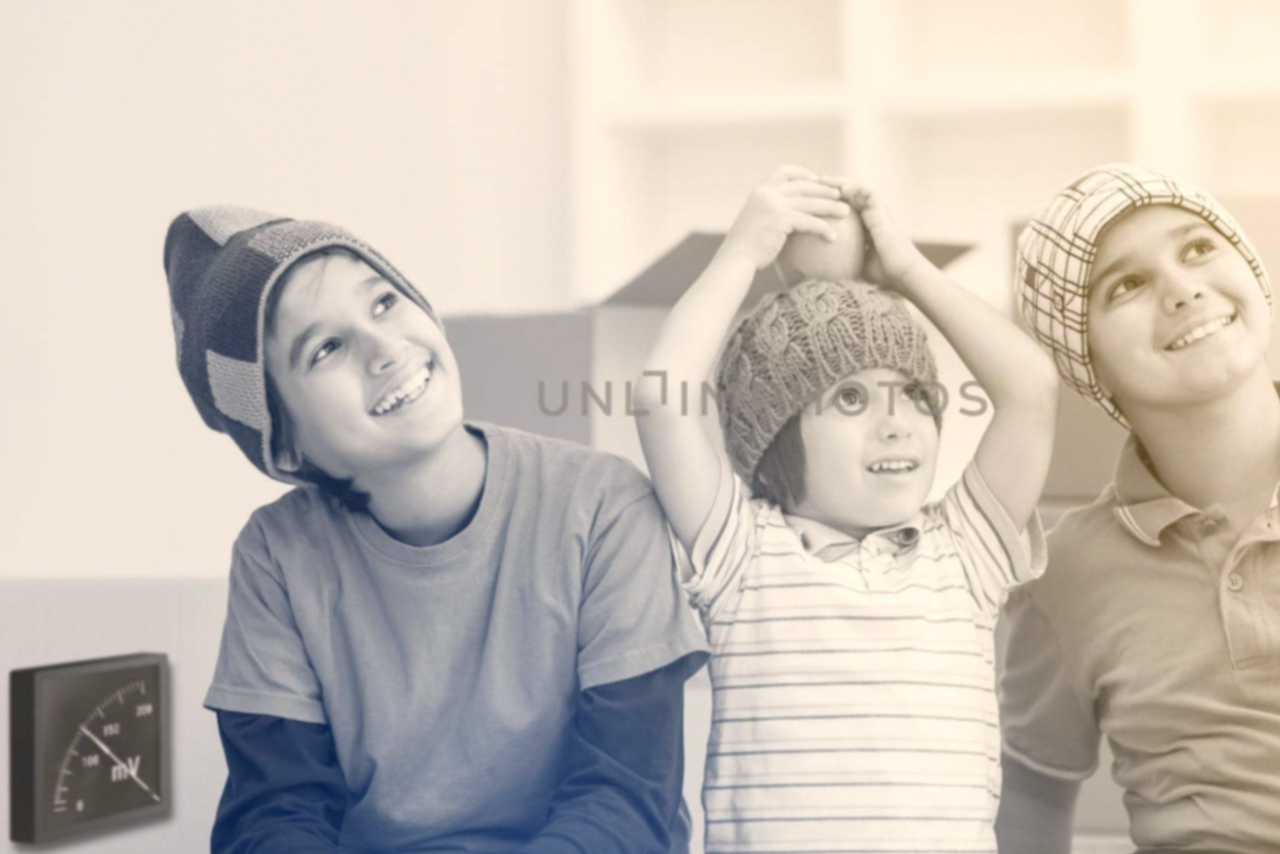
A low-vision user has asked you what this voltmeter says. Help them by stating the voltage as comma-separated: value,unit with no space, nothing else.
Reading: 125,mV
